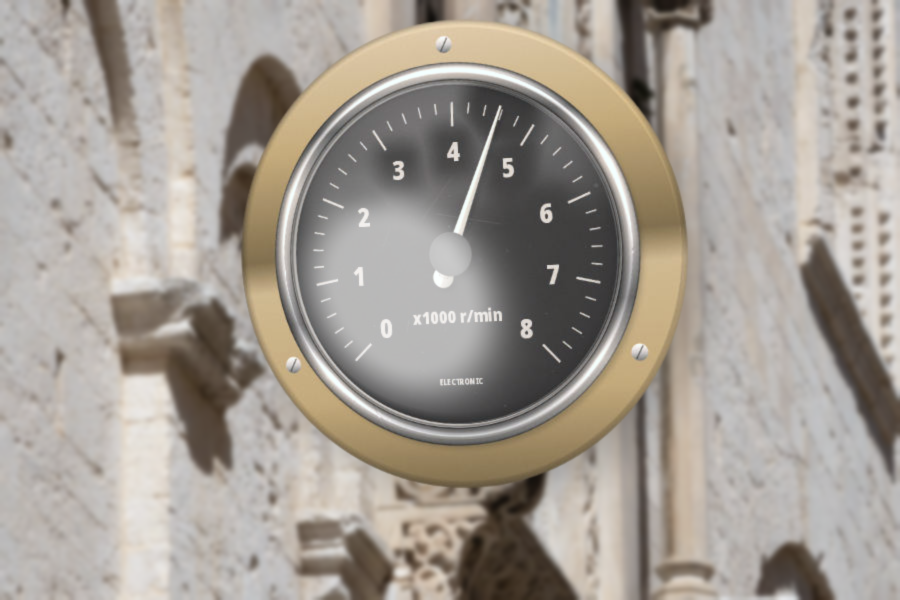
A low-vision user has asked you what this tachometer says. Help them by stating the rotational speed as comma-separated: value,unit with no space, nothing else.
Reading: 4600,rpm
